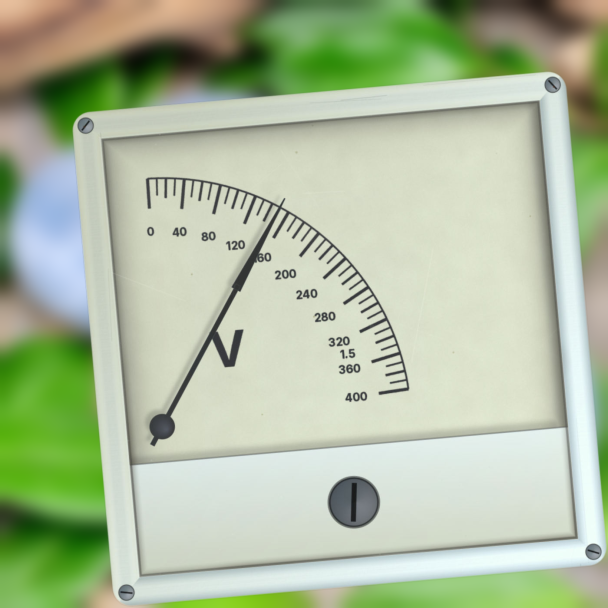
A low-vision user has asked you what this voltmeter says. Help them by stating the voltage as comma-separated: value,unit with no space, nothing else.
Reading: 150,V
